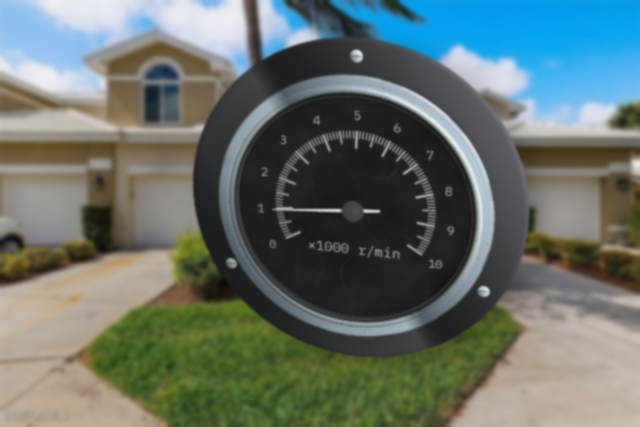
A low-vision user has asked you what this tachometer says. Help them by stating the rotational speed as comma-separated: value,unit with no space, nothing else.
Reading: 1000,rpm
